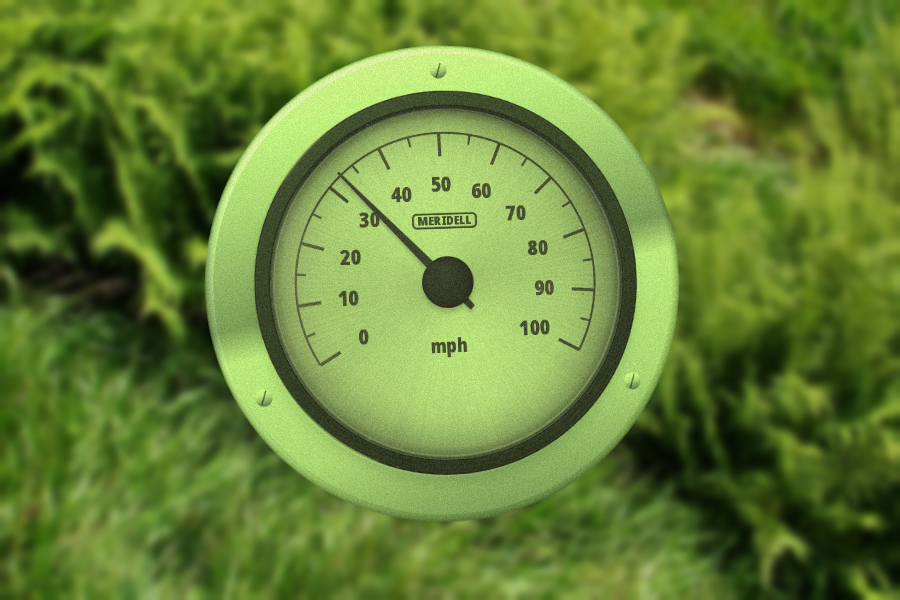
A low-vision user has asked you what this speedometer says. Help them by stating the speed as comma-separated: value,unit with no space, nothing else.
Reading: 32.5,mph
